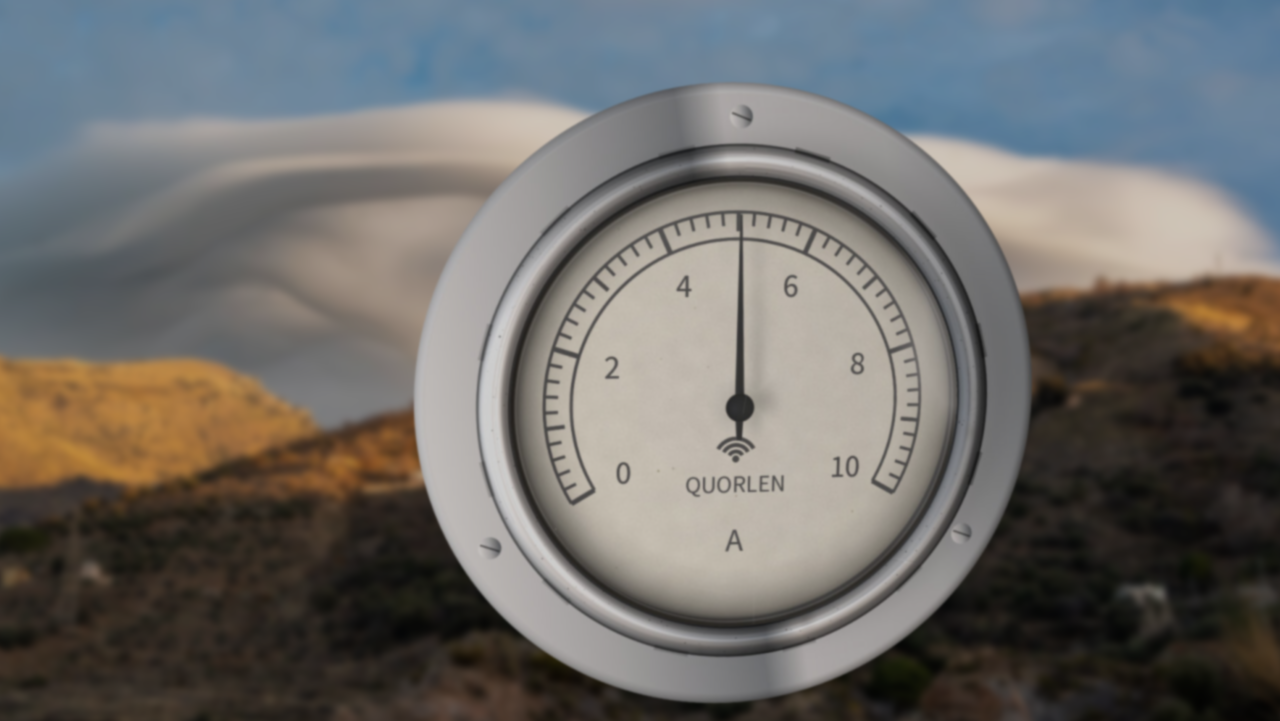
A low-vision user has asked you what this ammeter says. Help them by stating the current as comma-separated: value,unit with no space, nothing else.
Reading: 5,A
